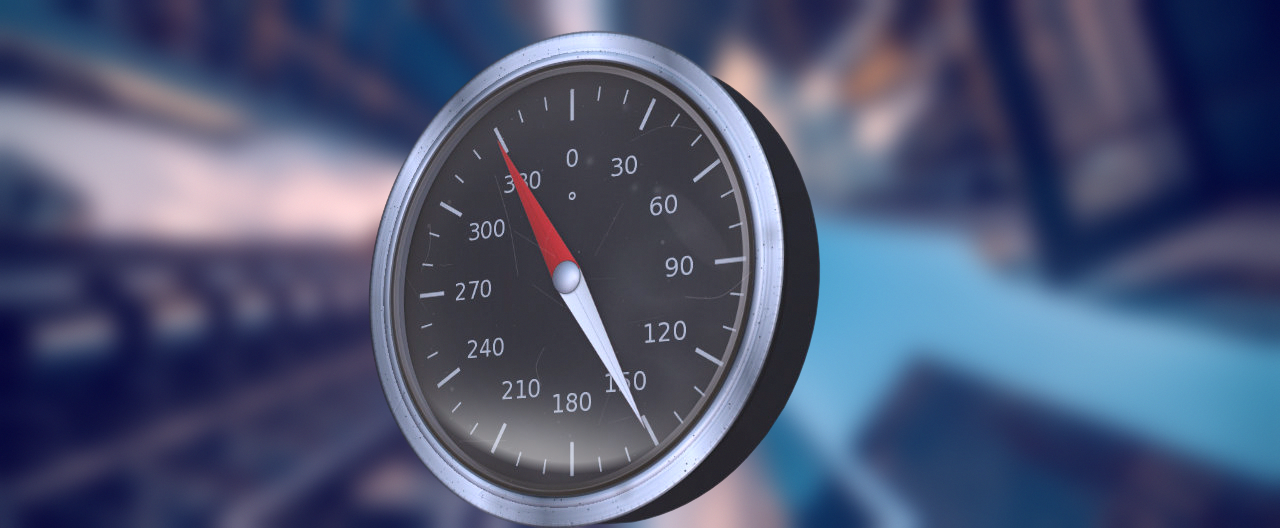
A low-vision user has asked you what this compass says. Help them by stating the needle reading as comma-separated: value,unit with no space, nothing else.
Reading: 330,°
